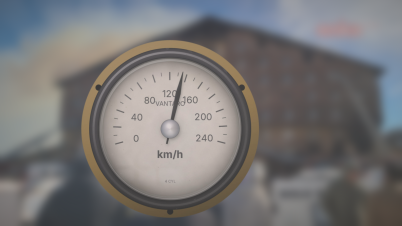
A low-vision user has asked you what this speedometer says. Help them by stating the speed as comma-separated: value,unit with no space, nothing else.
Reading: 135,km/h
